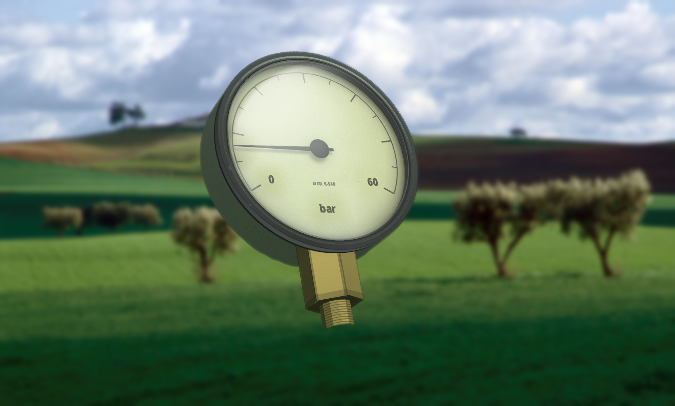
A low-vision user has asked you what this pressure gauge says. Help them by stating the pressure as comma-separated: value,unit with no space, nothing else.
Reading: 7.5,bar
